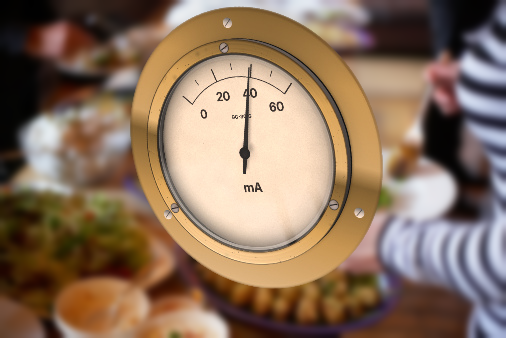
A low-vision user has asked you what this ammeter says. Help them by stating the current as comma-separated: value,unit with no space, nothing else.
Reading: 40,mA
